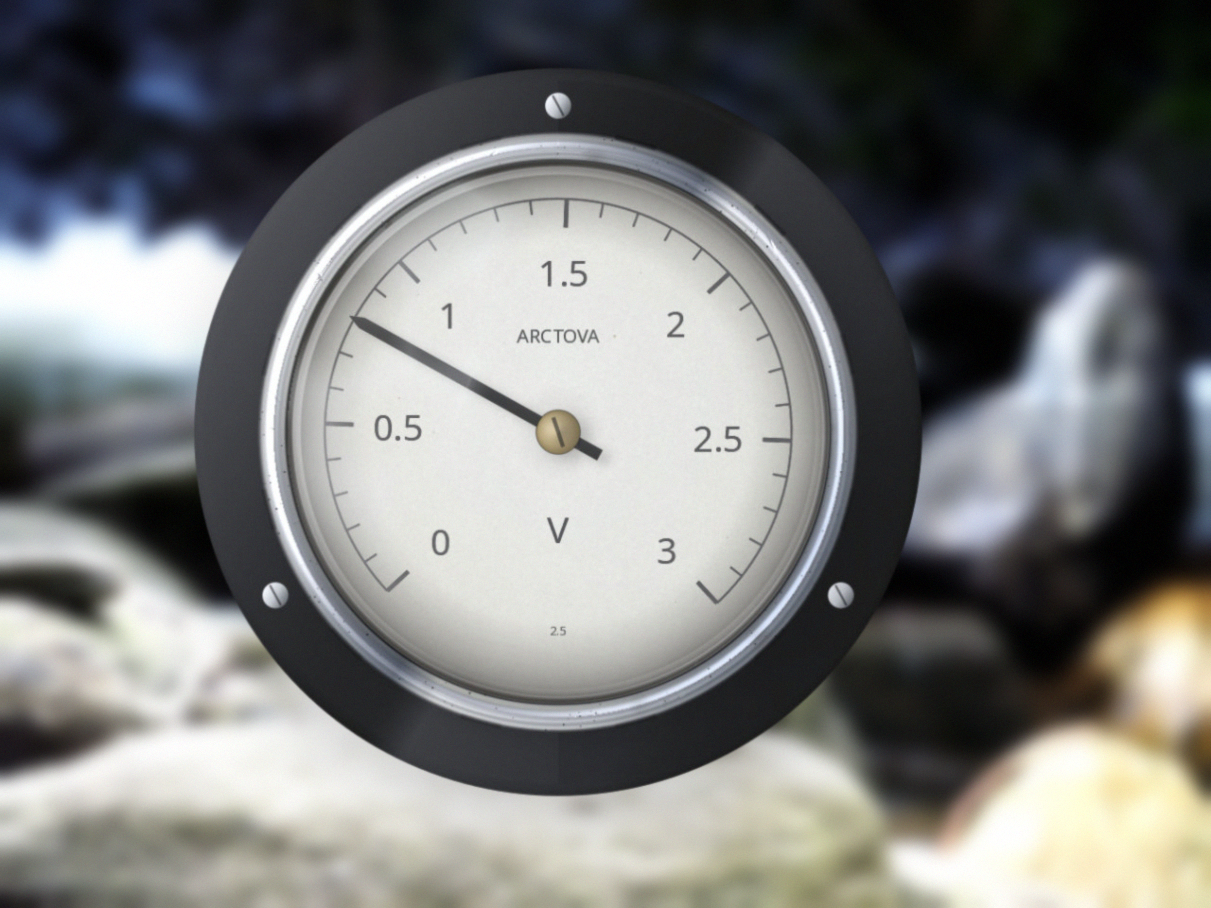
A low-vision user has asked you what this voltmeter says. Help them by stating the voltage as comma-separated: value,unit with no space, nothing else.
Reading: 0.8,V
